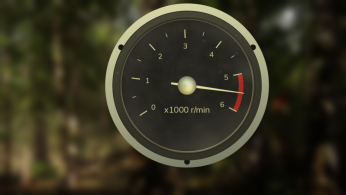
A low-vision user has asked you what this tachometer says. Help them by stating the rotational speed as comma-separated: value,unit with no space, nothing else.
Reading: 5500,rpm
